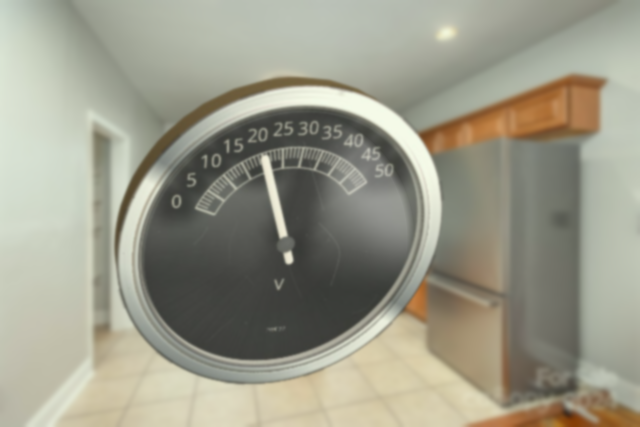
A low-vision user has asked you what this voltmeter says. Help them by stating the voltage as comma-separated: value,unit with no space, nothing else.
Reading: 20,V
